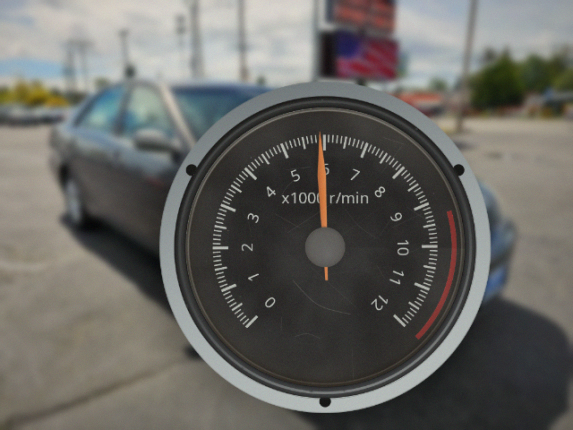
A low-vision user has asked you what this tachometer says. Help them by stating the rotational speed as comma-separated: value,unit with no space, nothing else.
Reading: 5900,rpm
